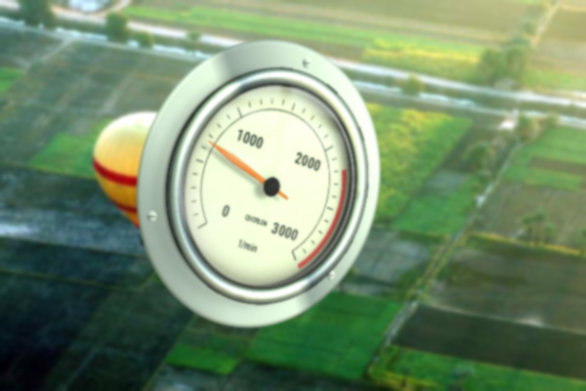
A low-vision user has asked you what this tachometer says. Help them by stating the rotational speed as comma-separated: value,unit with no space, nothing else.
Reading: 650,rpm
